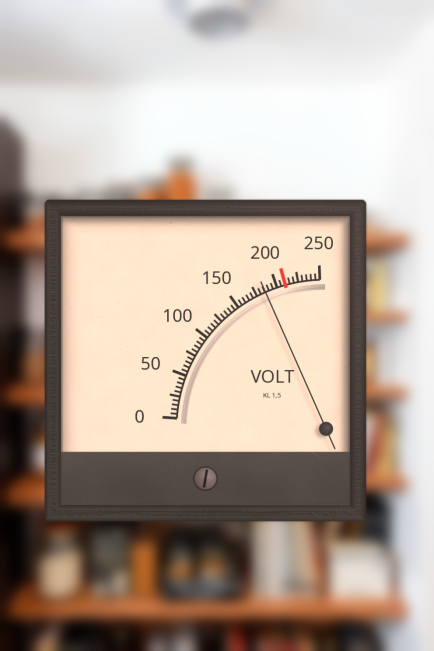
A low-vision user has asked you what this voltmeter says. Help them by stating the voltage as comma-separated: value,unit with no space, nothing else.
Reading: 185,V
